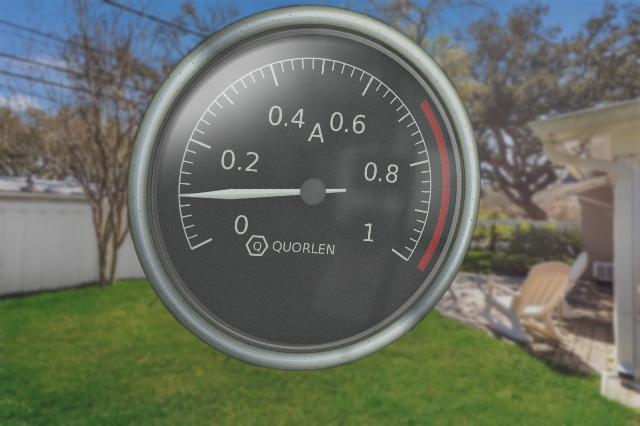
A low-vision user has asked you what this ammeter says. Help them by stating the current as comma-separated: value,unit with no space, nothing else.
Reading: 0.1,A
